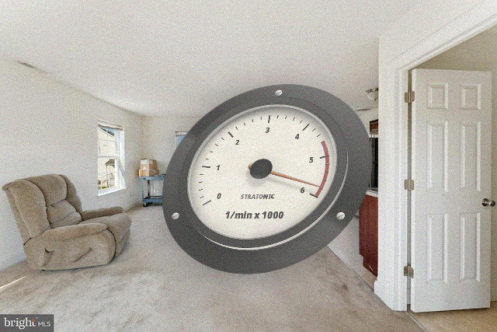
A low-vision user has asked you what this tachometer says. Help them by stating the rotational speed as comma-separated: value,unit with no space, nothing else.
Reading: 5800,rpm
